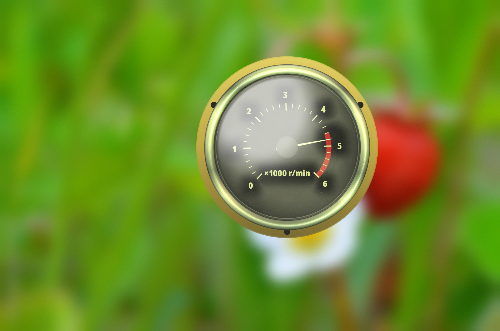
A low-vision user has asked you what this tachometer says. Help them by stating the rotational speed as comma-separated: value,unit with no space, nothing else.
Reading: 4800,rpm
